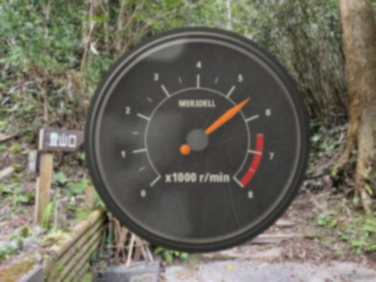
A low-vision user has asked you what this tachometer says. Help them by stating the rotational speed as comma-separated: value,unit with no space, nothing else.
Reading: 5500,rpm
